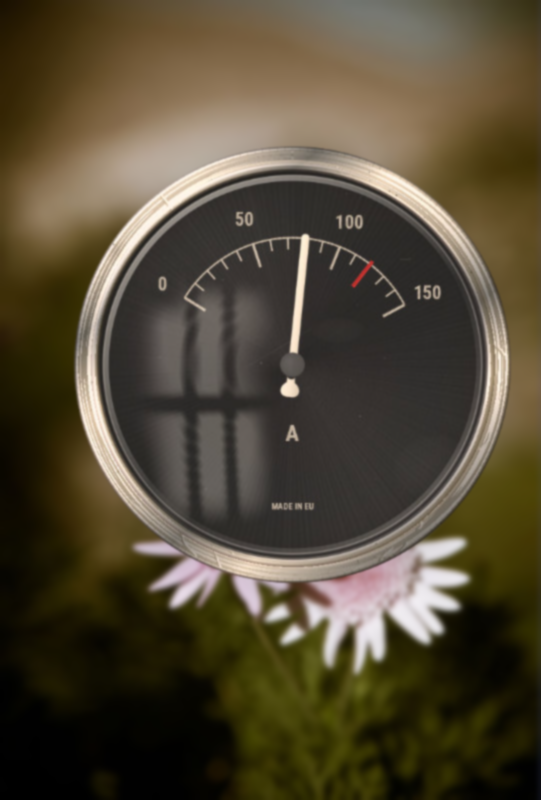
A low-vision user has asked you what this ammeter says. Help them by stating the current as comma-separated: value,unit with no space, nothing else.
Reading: 80,A
